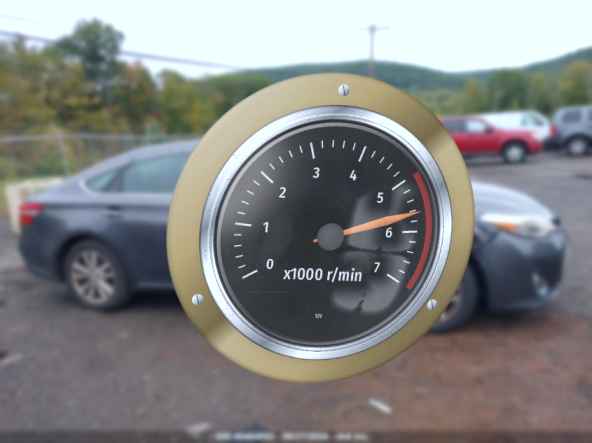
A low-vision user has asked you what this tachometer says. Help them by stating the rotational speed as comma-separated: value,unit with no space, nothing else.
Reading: 5600,rpm
